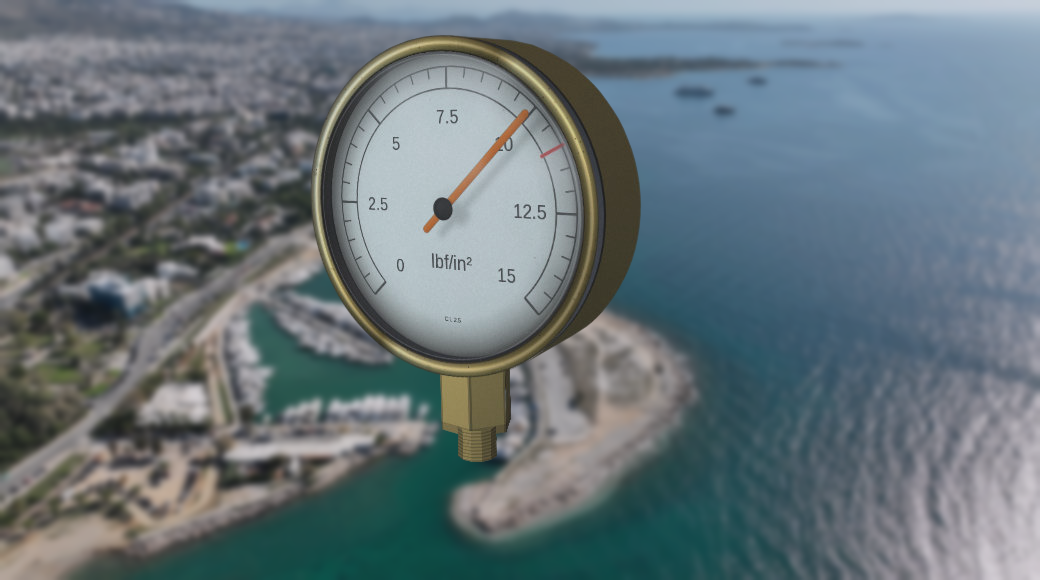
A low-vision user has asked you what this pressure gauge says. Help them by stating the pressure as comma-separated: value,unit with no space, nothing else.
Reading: 10,psi
